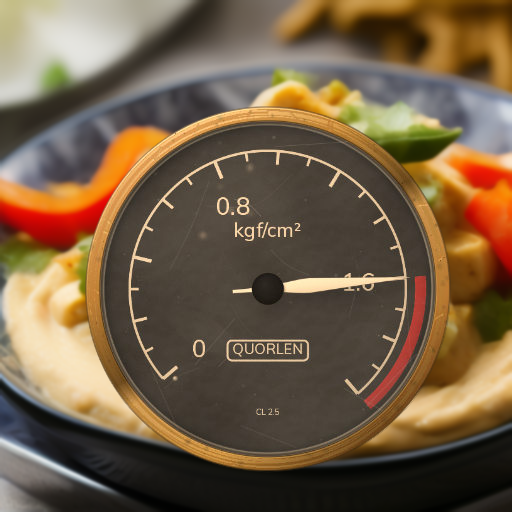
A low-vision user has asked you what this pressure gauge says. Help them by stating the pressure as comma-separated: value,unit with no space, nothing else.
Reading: 1.6,kg/cm²
